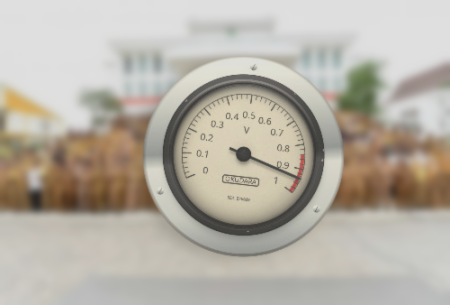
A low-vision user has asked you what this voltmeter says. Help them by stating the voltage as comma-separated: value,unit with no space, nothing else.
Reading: 0.94,V
